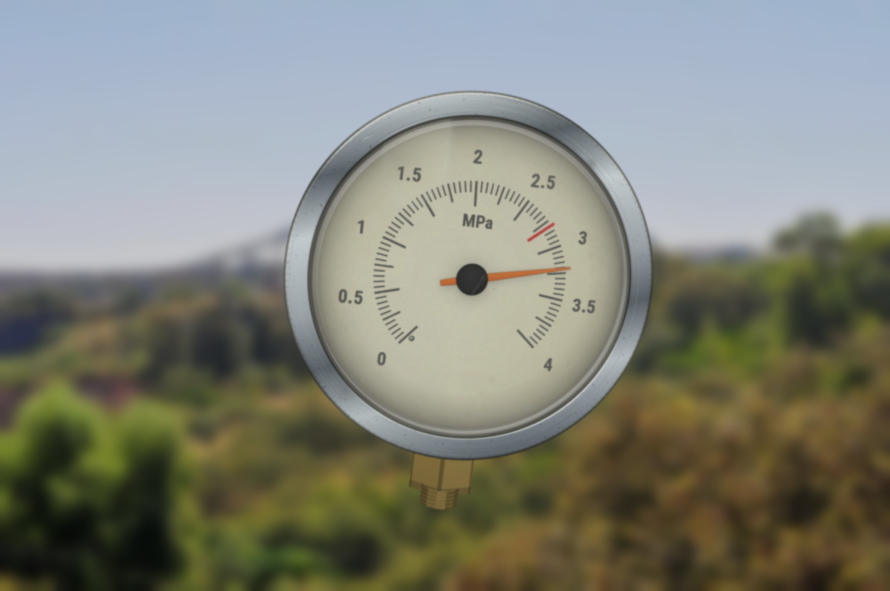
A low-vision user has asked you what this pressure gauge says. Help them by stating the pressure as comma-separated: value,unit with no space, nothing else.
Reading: 3.2,MPa
